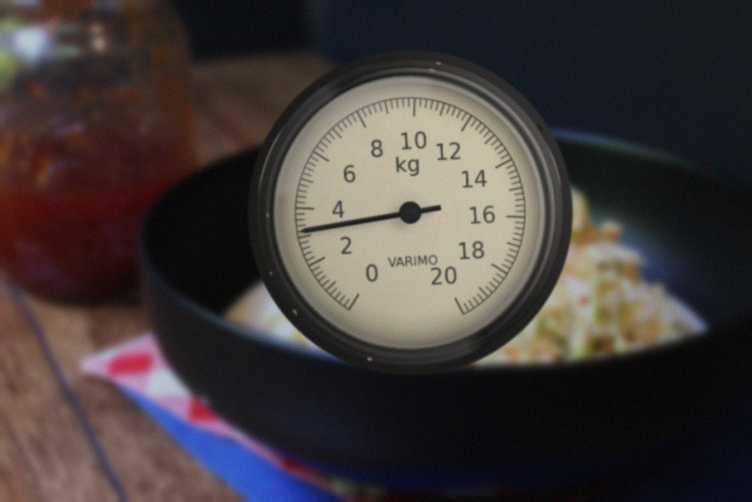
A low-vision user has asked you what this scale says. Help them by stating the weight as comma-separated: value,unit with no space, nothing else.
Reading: 3.2,kg
